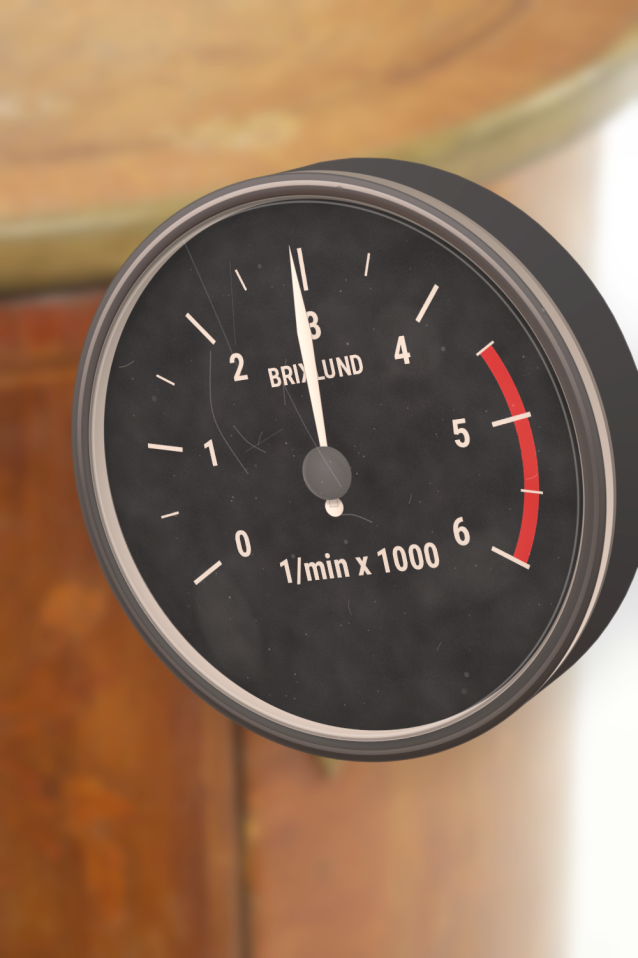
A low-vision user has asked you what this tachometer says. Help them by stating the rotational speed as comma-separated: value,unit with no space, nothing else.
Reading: 3000,rpm
